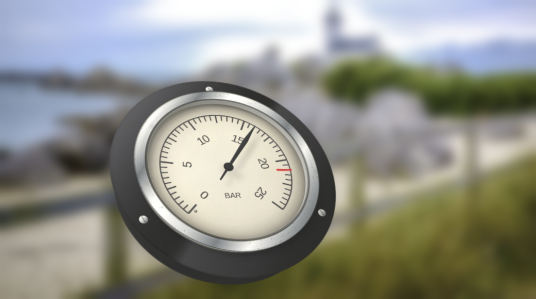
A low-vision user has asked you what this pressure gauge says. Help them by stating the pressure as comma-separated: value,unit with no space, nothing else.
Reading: 16,bar
